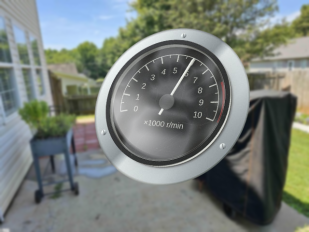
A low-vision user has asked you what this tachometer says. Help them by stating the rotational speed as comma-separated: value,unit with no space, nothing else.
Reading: 6000,rpm
